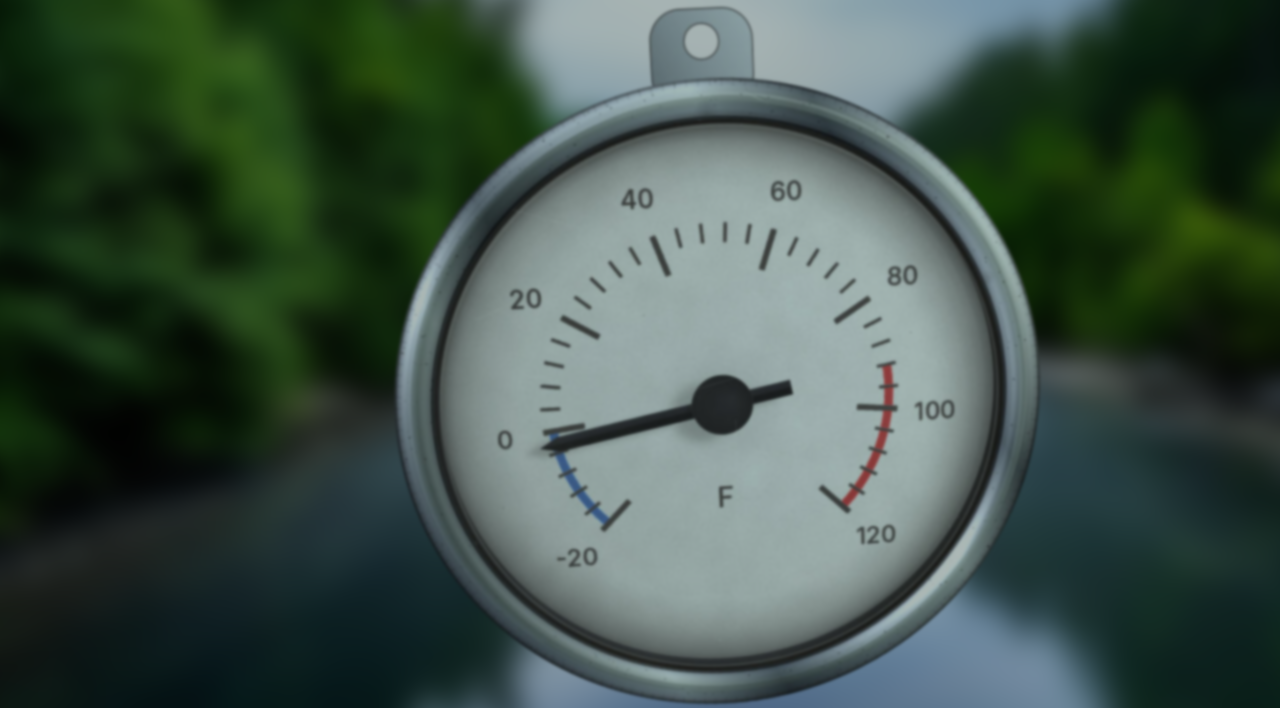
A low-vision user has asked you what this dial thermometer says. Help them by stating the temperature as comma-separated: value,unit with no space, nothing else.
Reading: -2,°F
